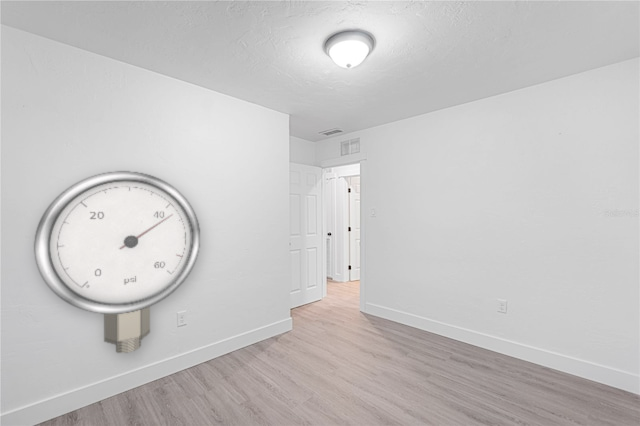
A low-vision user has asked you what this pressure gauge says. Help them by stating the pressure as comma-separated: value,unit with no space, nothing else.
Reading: 42.5,psi
